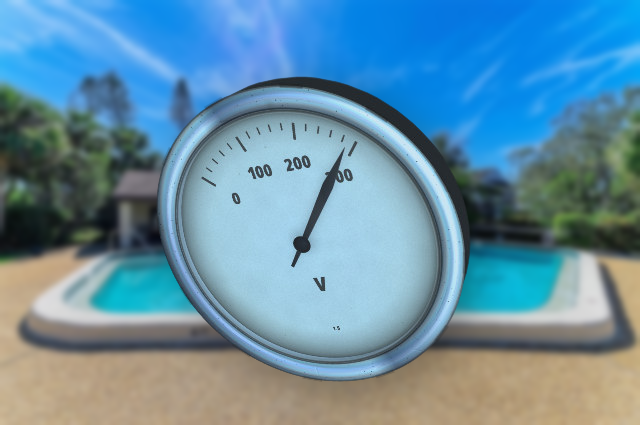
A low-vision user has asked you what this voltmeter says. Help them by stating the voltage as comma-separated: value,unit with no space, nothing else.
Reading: 290,V
